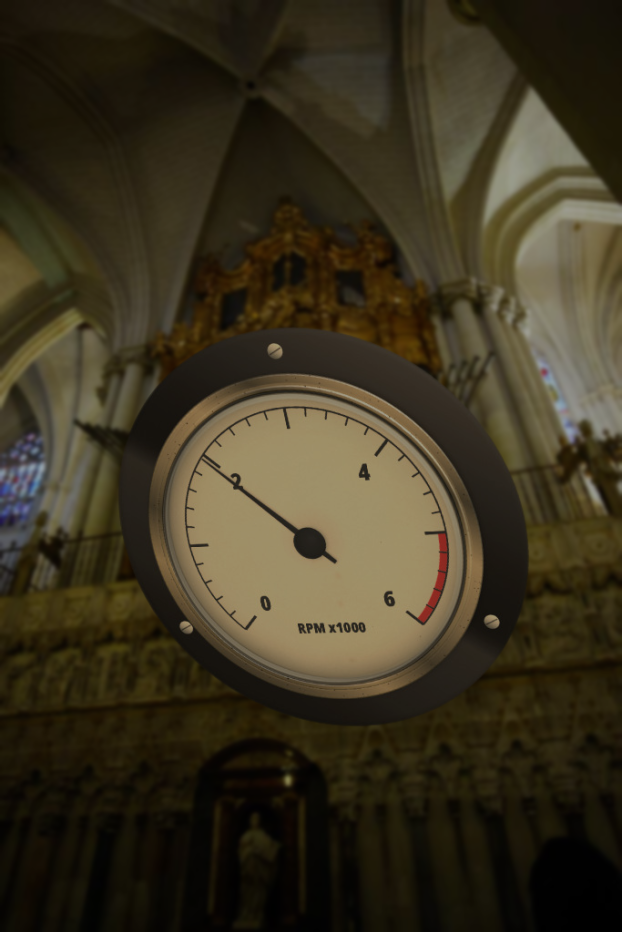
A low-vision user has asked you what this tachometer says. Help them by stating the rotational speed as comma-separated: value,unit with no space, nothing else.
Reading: 2000,rpm
